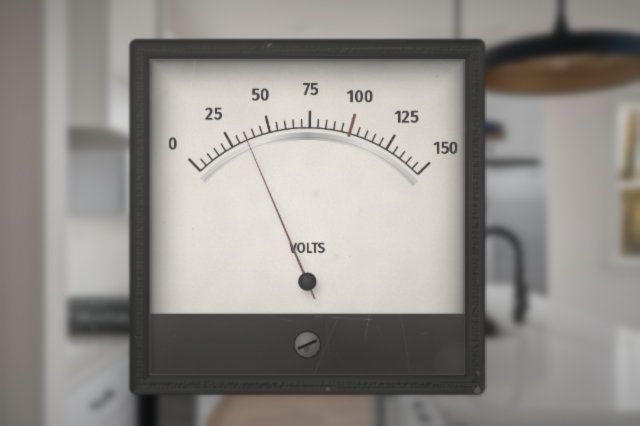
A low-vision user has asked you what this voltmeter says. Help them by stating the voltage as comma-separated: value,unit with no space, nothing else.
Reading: 35,V
